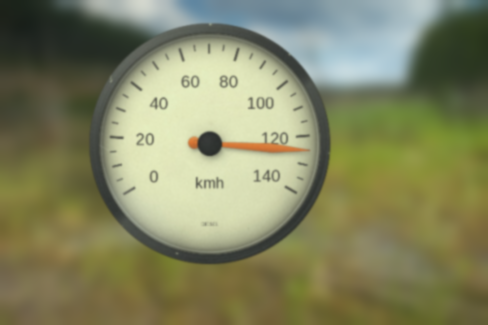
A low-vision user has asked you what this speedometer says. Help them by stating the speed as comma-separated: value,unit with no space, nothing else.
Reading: 125,km/h
